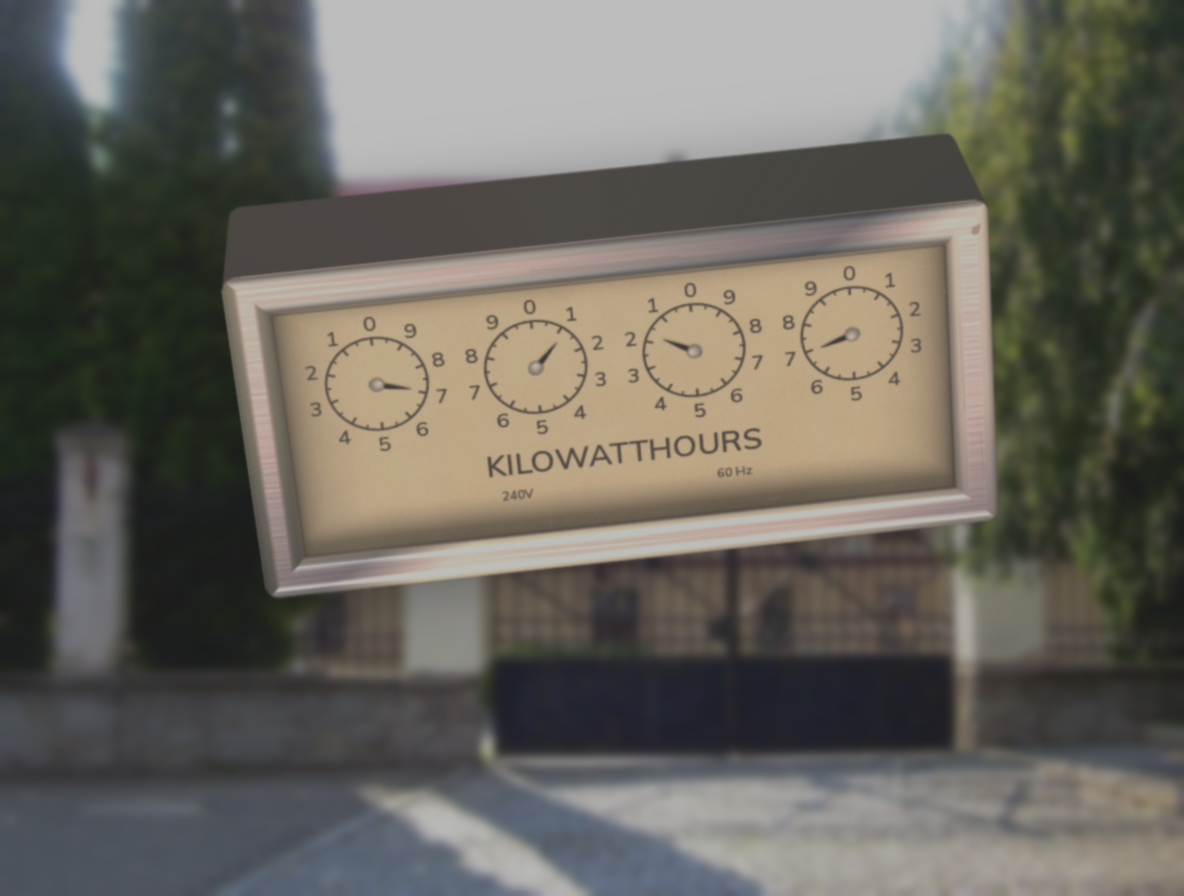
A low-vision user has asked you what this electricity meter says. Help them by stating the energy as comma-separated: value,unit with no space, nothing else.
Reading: 7117,kWh
